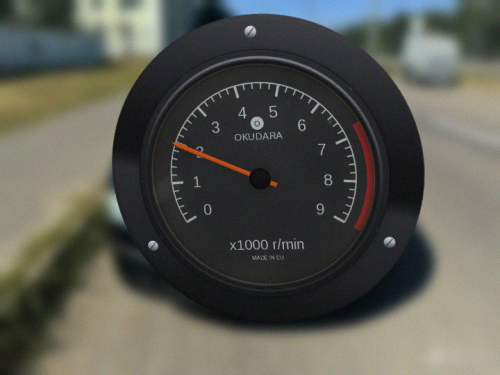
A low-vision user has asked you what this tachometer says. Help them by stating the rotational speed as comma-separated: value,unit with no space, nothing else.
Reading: 2000,rpm
